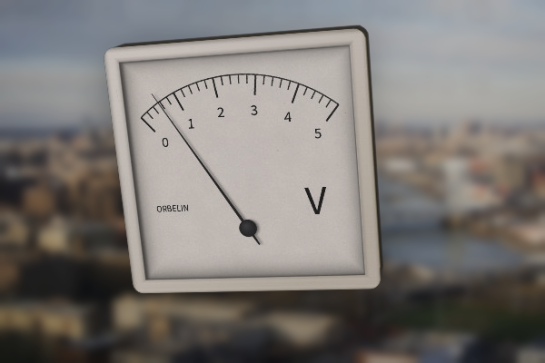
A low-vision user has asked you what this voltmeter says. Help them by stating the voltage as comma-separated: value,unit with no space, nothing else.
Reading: 0.6,V
